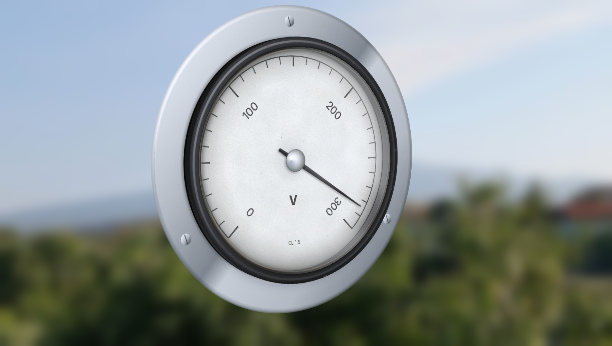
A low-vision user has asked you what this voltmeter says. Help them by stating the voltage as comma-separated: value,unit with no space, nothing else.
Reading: 285,V
